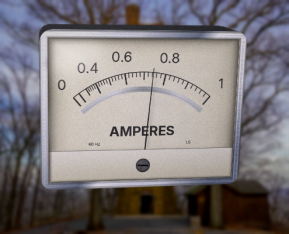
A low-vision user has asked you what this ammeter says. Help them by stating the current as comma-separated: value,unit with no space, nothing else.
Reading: 0.74,A
